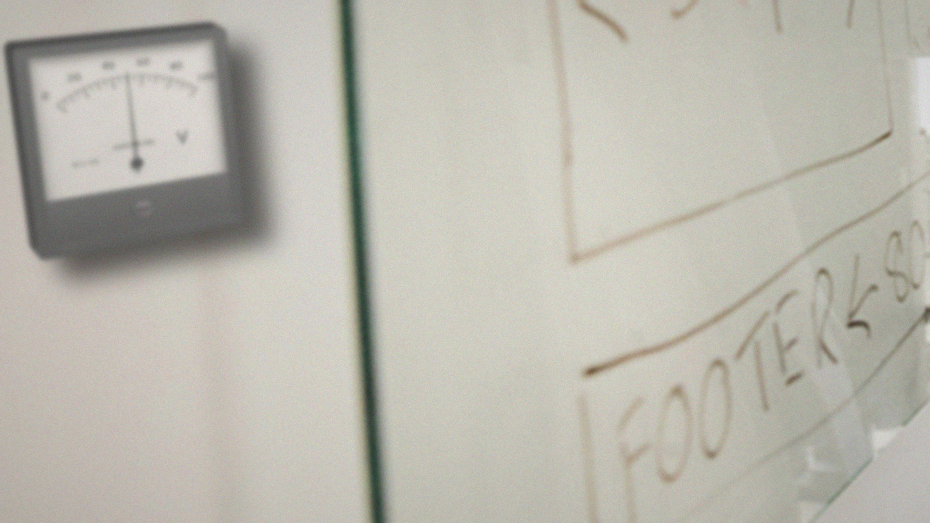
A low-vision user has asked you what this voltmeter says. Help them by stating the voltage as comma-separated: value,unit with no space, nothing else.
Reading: 50,V
